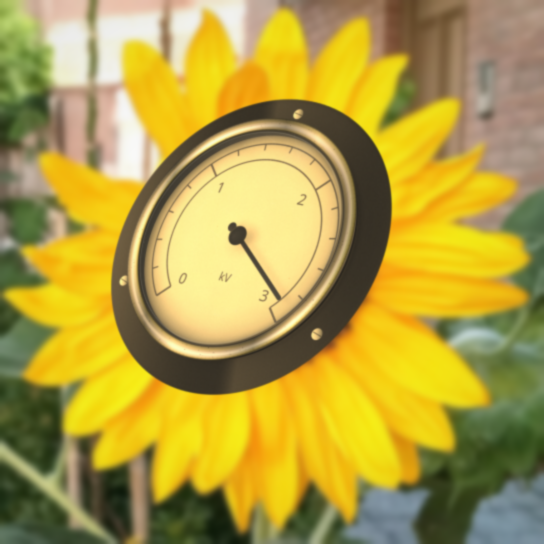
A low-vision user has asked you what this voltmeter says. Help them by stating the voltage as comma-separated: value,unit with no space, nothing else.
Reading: 2.9,kV
